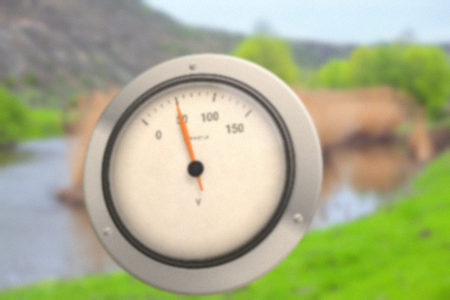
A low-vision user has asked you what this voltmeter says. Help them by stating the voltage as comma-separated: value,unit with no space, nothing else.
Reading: 50,V
